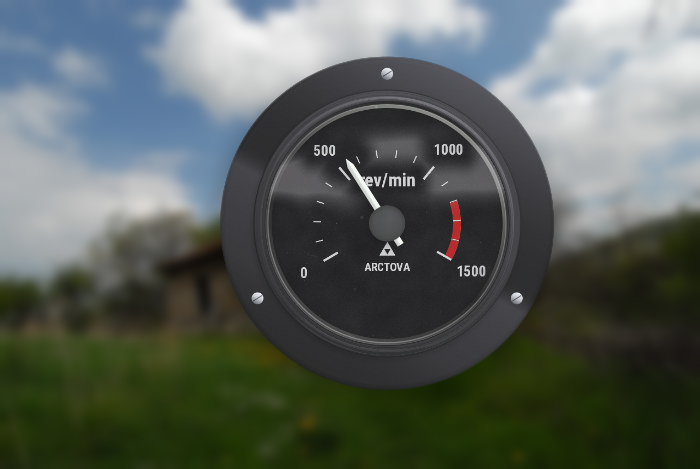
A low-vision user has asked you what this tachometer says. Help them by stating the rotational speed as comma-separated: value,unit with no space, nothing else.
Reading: 550,rpm
